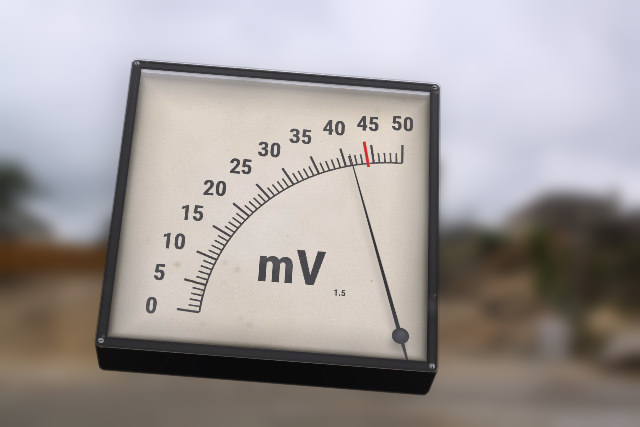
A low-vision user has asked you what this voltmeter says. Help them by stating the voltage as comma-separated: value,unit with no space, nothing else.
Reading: 41,mV
